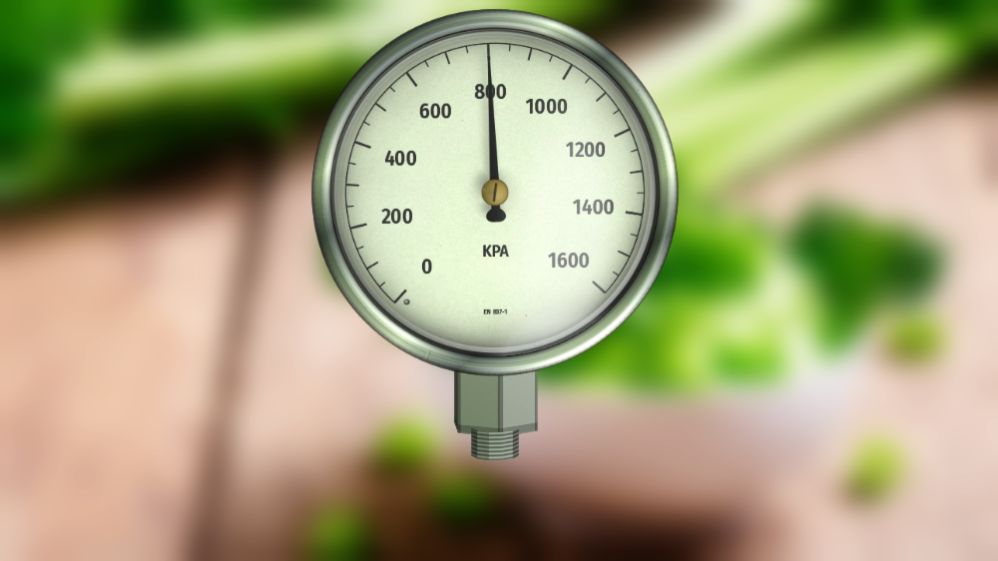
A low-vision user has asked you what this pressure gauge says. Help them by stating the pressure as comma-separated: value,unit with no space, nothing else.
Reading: 800,kPa
